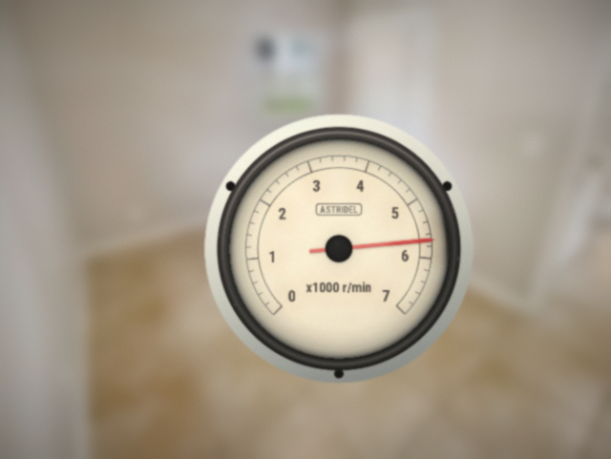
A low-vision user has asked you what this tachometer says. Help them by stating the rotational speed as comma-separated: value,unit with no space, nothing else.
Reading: 5700,rpm
